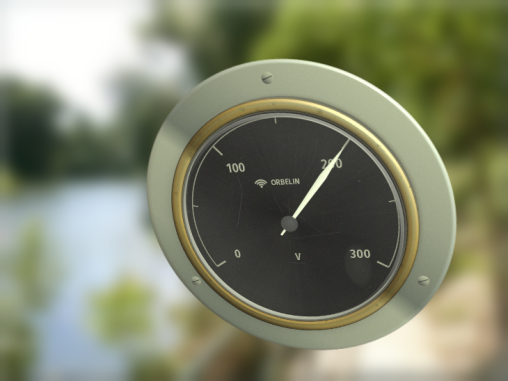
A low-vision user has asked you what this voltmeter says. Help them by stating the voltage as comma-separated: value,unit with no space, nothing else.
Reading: 200,V
